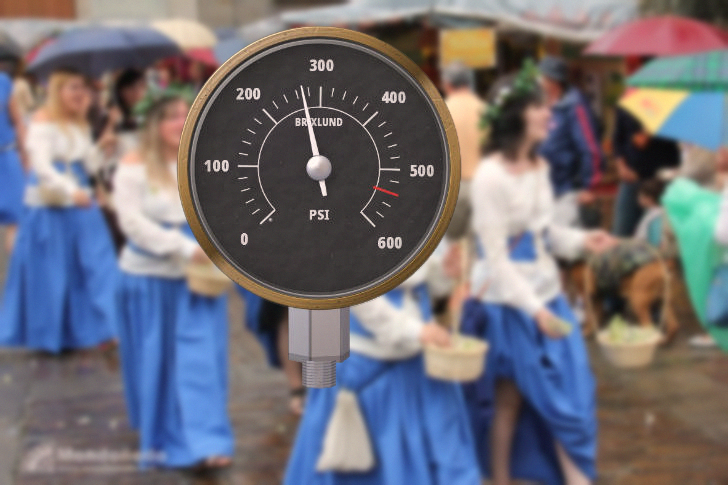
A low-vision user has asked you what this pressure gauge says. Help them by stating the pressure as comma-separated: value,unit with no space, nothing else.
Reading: 270,psi
